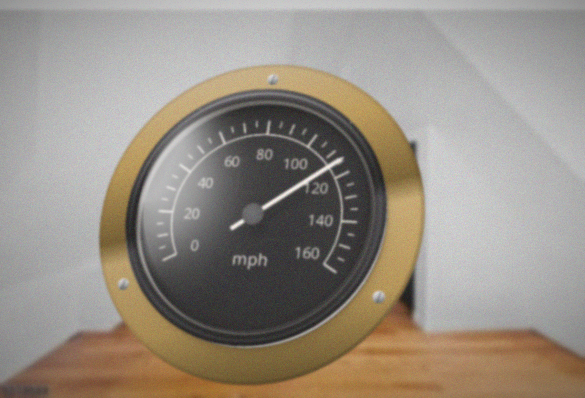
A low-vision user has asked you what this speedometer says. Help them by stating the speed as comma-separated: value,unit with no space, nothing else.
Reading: 115,mph
